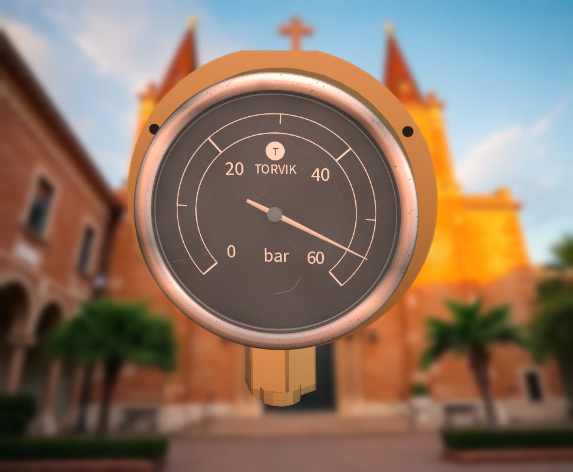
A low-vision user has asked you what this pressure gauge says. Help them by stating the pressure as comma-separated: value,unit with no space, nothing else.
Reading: 55,bar
